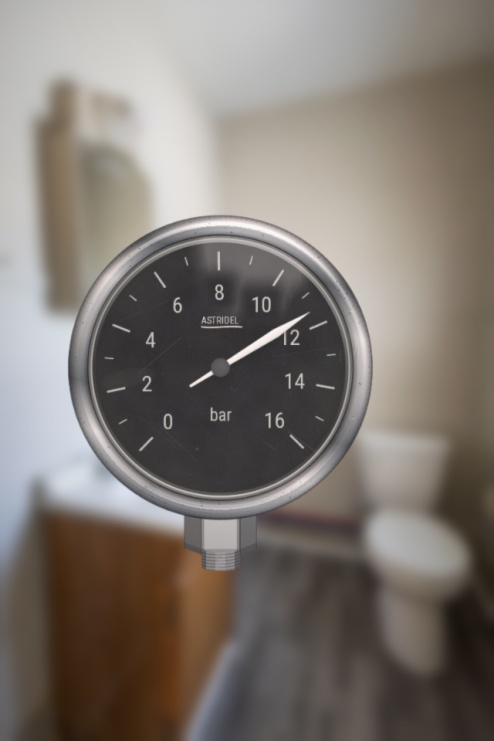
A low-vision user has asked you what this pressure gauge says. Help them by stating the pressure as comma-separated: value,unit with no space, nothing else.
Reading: 11.5,bar
